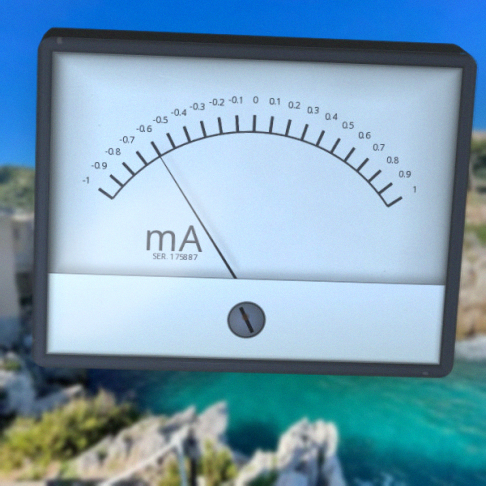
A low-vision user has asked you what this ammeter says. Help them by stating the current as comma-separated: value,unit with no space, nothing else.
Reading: -0.6,mA
